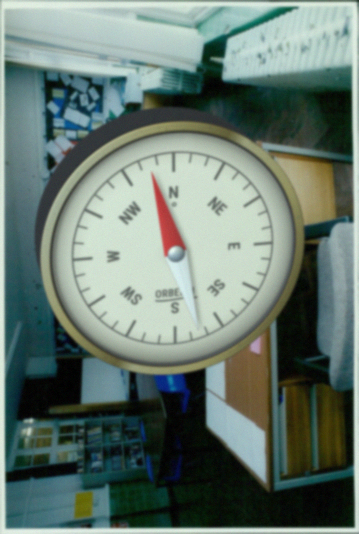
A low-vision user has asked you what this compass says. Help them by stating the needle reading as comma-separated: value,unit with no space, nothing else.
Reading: 345,°
